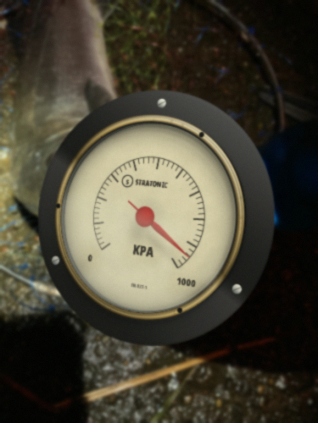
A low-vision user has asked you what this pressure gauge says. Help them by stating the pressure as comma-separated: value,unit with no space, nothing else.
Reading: 940,kPa
